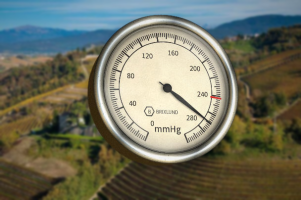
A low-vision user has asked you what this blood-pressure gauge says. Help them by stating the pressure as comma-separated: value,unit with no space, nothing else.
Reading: 270,mmHg
